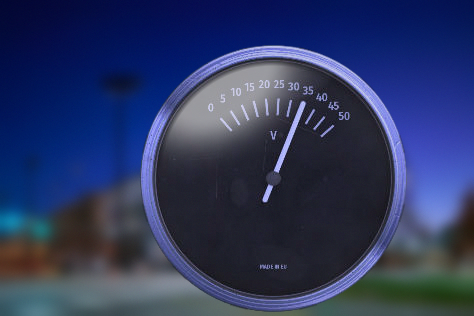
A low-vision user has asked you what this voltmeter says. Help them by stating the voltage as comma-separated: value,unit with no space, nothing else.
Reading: 35,V
